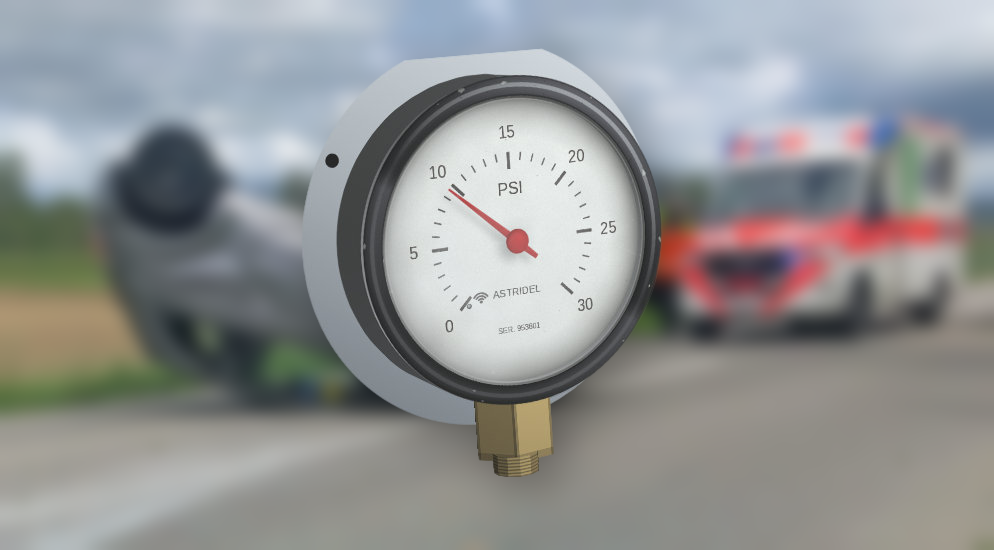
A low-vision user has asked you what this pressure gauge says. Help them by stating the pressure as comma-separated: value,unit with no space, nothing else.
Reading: 9.5,psi
